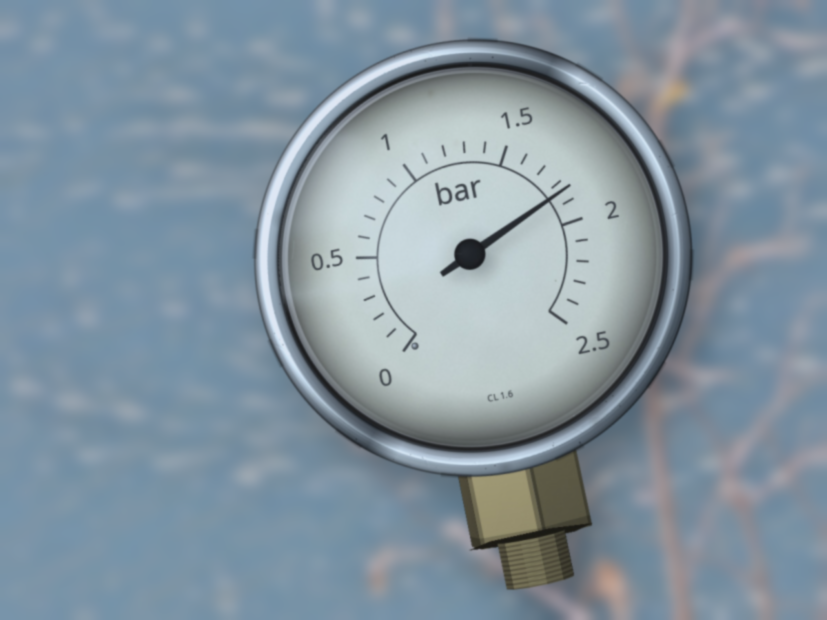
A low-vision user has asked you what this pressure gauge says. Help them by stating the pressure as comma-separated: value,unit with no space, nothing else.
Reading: 1.85,bar
